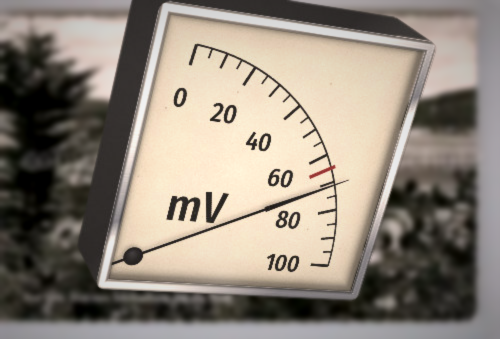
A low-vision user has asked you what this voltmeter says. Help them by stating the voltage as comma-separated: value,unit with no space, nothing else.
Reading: 70,mV
